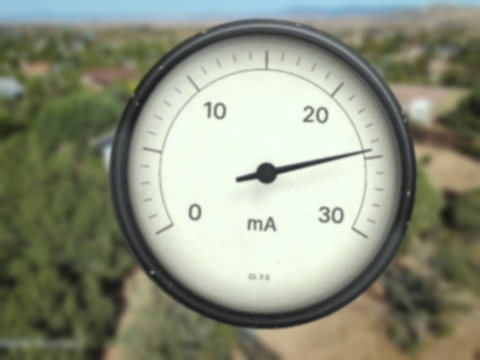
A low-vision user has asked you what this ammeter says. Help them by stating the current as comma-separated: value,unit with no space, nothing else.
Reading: 24.5,mA
